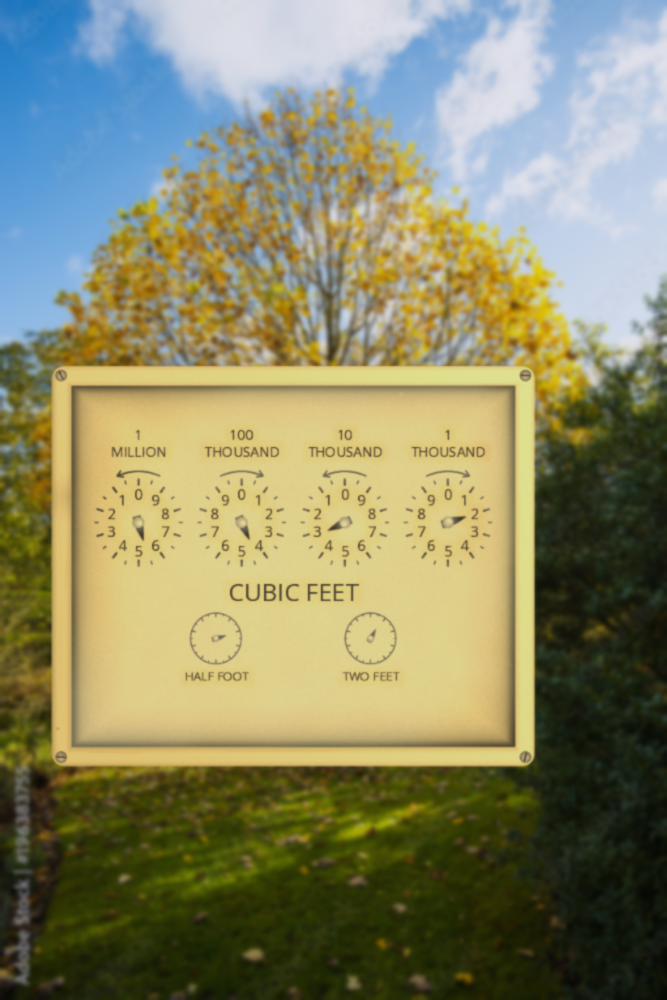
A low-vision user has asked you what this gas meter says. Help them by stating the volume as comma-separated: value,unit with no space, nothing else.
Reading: 543200,ft³
